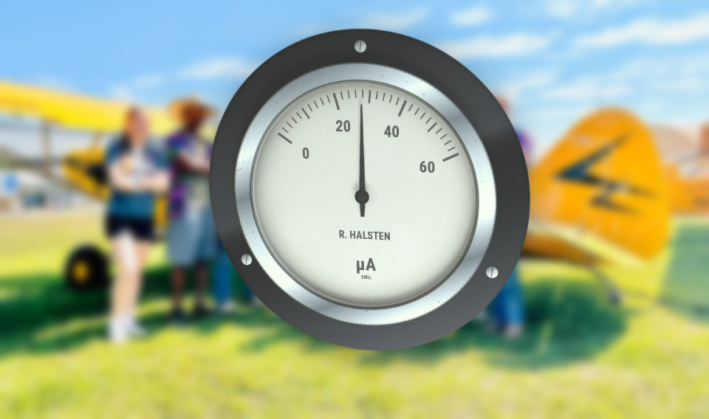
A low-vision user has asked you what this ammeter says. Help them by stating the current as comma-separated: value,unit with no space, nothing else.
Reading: 28,µA
